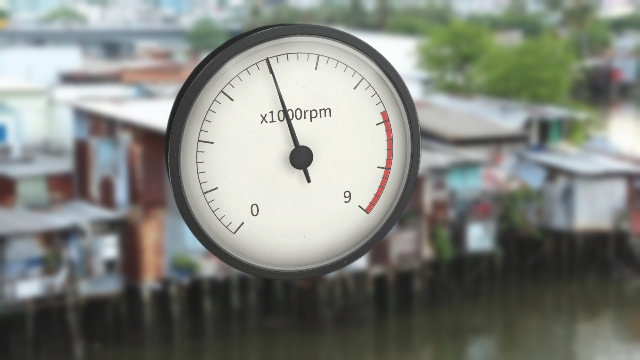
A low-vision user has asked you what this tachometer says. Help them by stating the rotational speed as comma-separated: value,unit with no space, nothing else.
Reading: 4000,rpm
